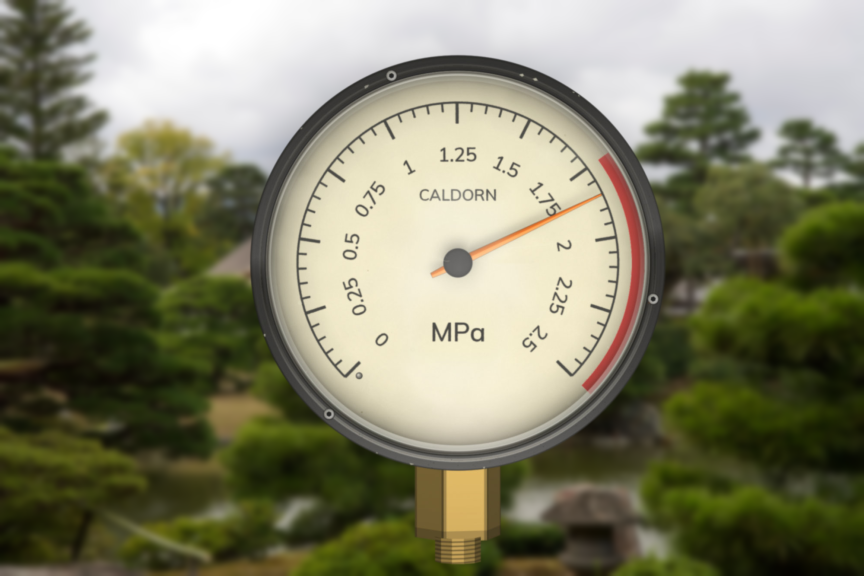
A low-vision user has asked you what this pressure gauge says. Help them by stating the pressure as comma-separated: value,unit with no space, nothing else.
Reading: 1.85,MPa
